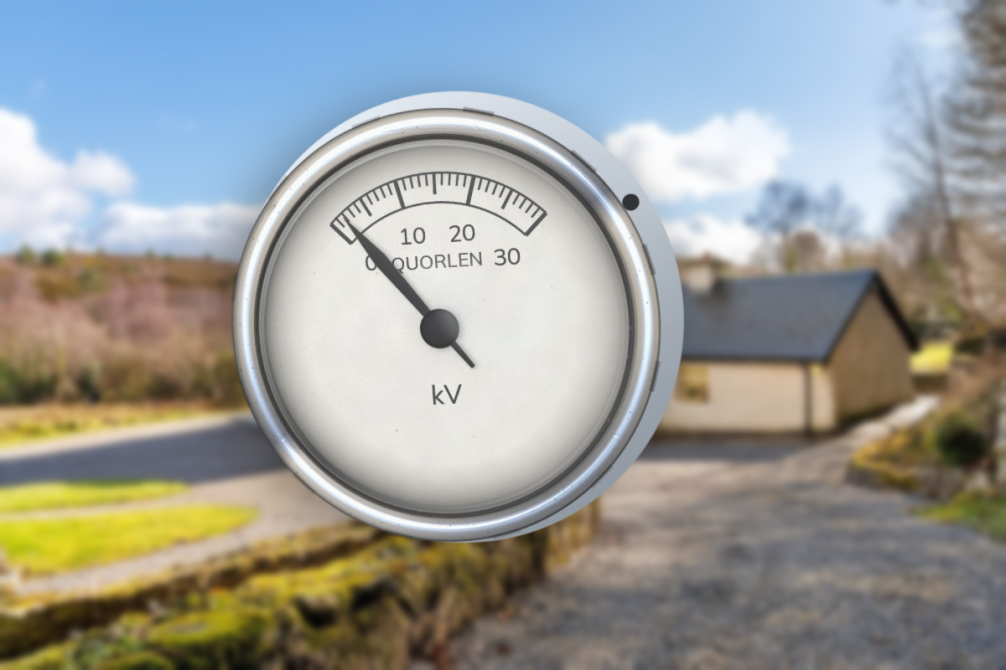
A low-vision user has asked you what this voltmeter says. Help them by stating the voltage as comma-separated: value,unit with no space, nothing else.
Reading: 2,kV
